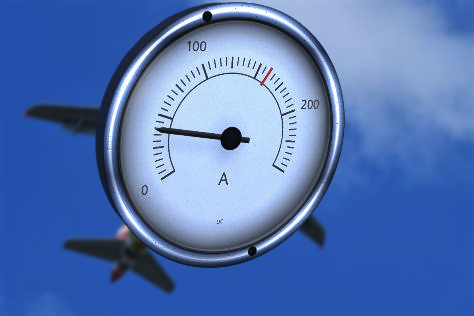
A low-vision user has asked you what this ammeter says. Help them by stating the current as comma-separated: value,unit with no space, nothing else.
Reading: 40,A
